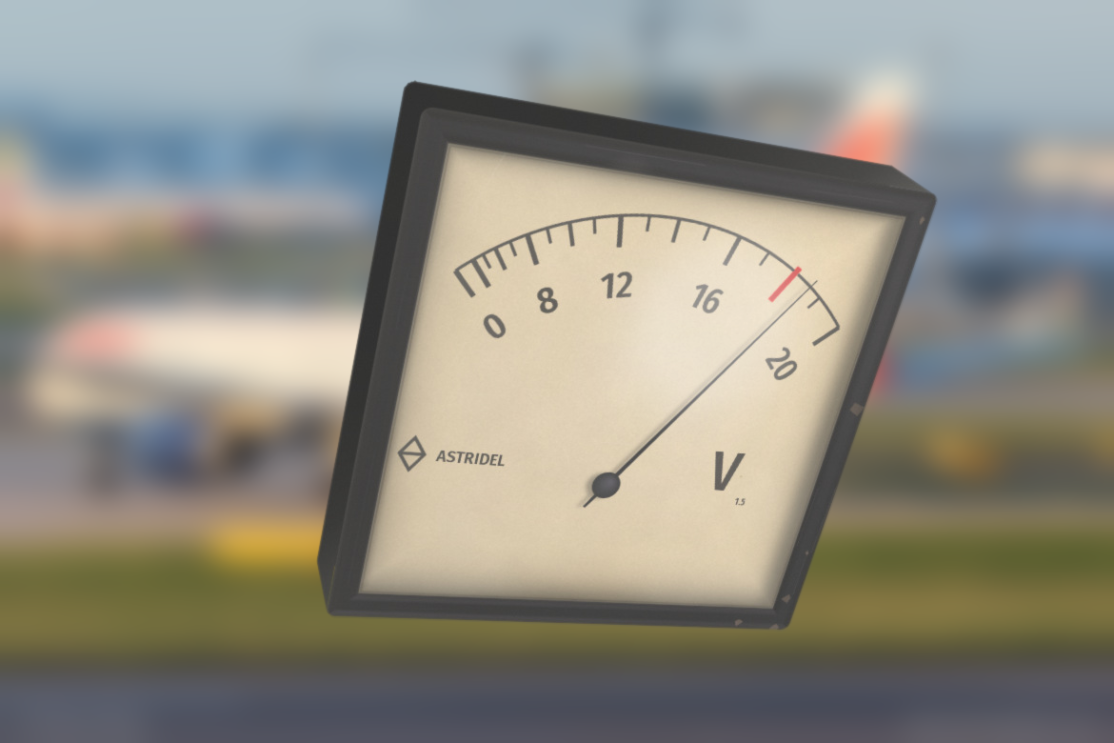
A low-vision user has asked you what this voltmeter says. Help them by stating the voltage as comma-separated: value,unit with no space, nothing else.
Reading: 18.5,V
